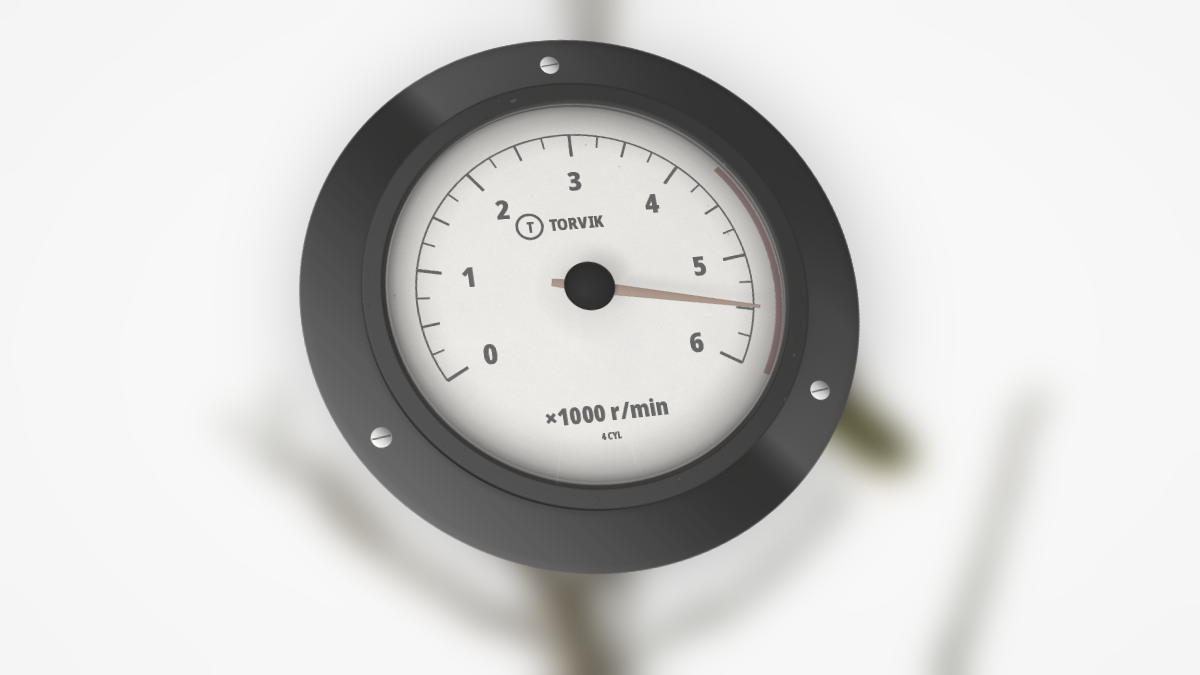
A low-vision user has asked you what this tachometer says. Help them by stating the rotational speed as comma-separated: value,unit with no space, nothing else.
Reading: 5500,rpm
